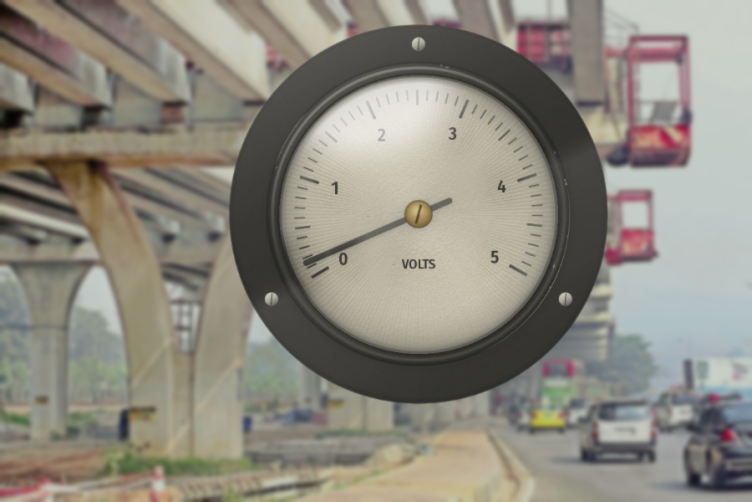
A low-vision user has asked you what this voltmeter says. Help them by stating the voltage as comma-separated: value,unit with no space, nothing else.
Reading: 0.15,V
